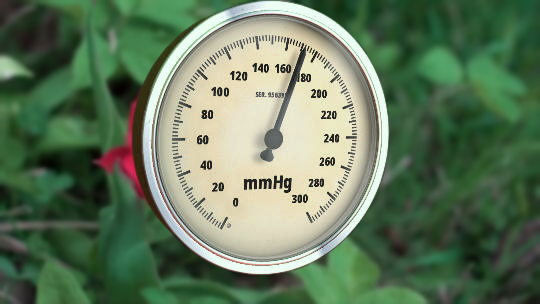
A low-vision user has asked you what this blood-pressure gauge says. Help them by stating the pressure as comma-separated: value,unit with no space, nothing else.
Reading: 170,mmHg
